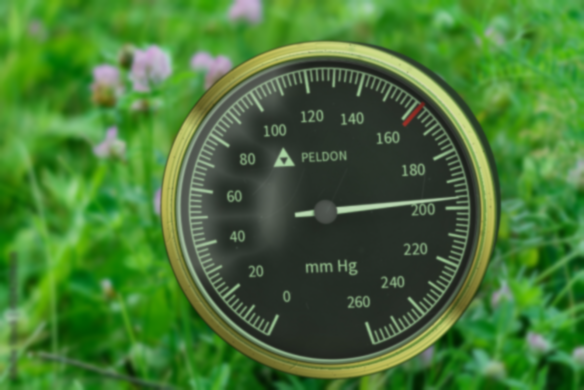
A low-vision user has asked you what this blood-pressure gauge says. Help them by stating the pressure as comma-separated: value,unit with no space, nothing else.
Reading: 196,mmHg
